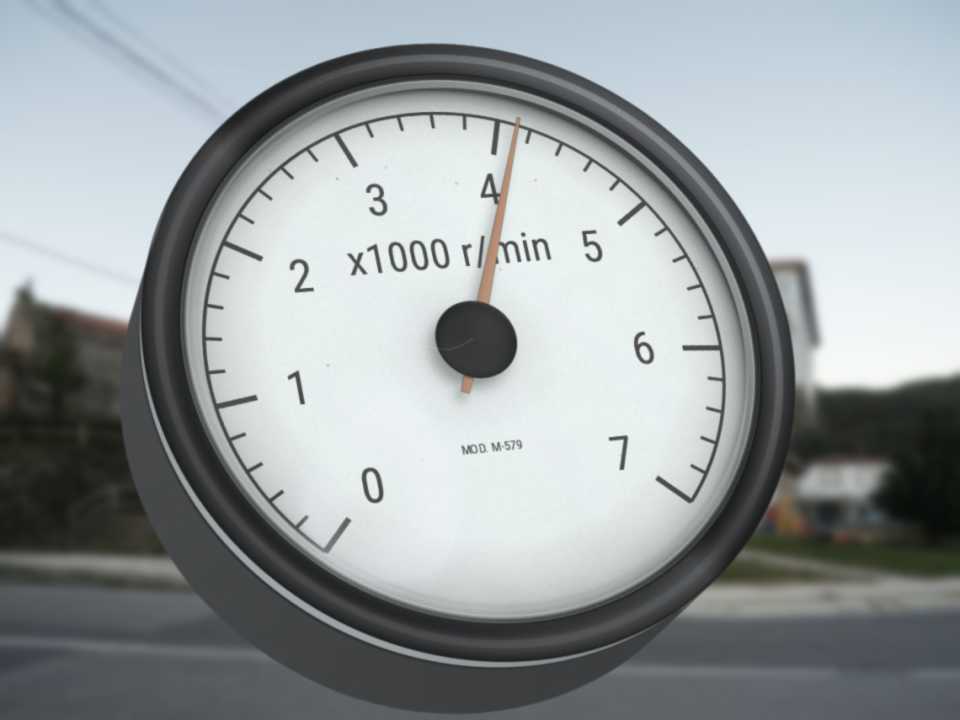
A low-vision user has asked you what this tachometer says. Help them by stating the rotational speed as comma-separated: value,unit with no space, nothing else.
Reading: 4100,rpm
